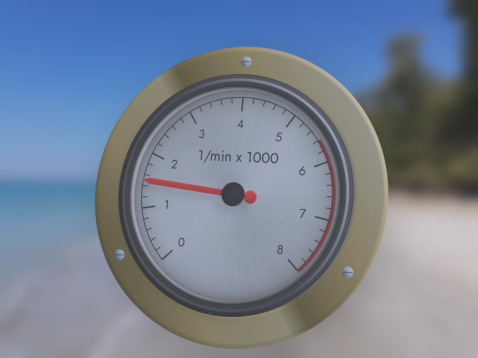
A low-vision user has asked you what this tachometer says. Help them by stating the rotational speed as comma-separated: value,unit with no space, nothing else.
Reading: 1500,rpm
